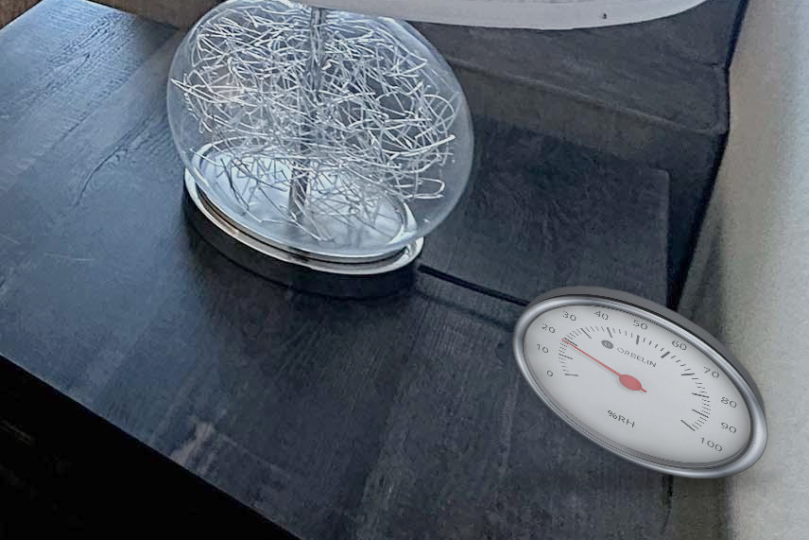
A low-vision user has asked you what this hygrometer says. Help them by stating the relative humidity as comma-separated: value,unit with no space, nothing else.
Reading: 20,%
